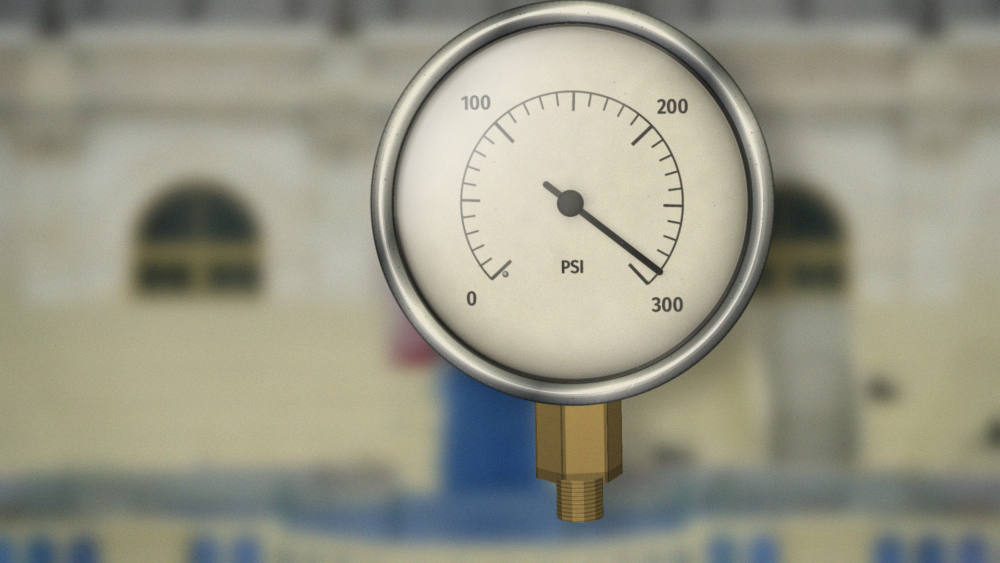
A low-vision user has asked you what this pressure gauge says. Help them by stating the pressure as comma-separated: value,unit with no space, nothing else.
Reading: 290,psi
